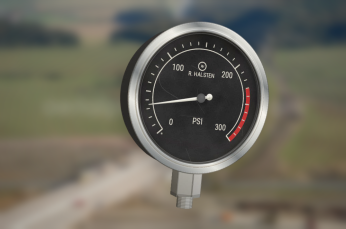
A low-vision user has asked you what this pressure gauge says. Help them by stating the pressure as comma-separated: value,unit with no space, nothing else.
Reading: 35,psi
